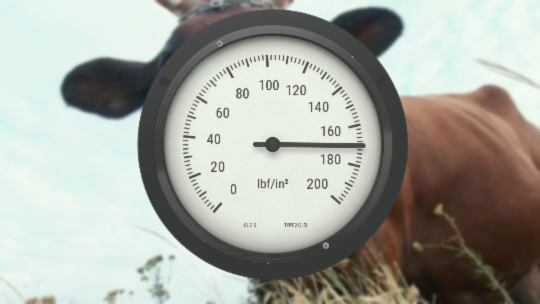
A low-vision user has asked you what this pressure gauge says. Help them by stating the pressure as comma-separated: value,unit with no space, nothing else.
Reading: 170,psi
